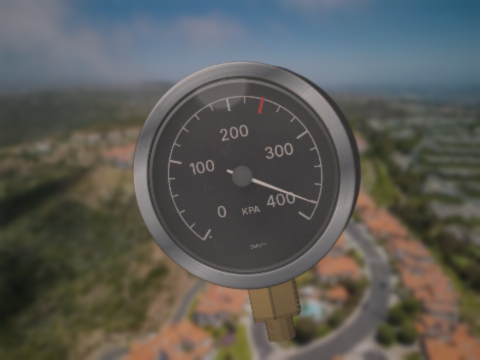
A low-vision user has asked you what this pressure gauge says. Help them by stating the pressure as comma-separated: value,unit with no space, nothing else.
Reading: 380,kPa
